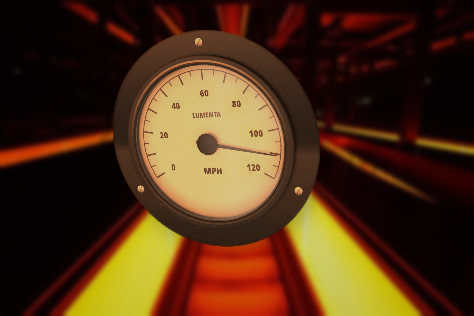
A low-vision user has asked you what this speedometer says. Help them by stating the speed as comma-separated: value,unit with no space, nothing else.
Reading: 110,mph
